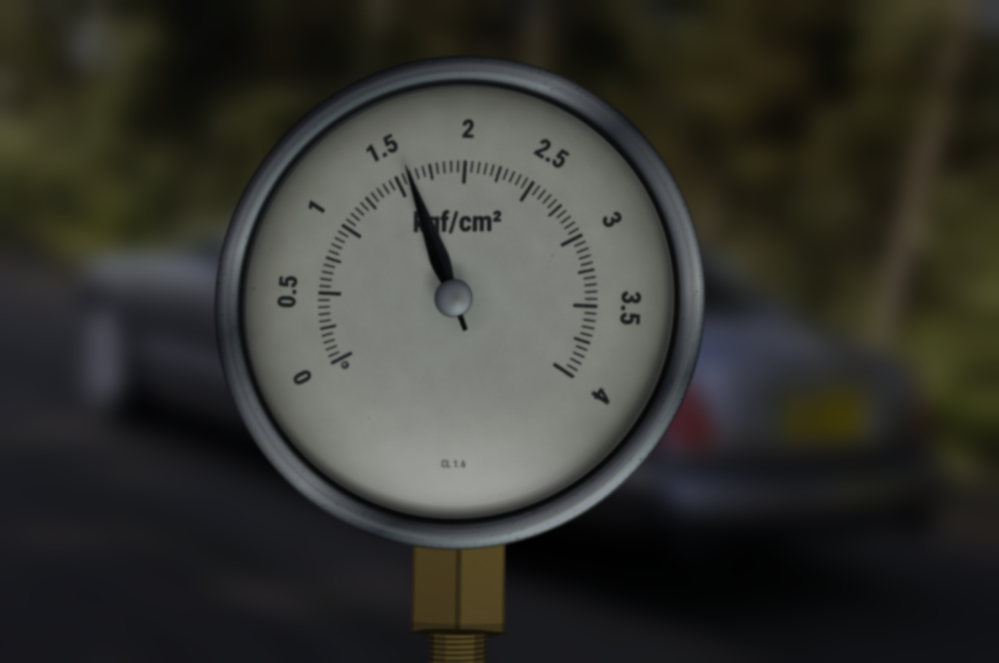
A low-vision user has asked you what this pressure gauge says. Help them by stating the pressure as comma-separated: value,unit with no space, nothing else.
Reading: 1.6,kg/cm²
